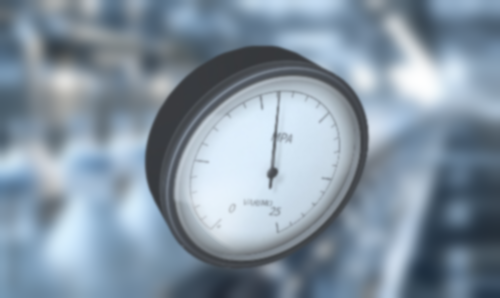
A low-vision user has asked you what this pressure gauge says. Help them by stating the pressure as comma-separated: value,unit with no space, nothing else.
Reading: 11,MPa
